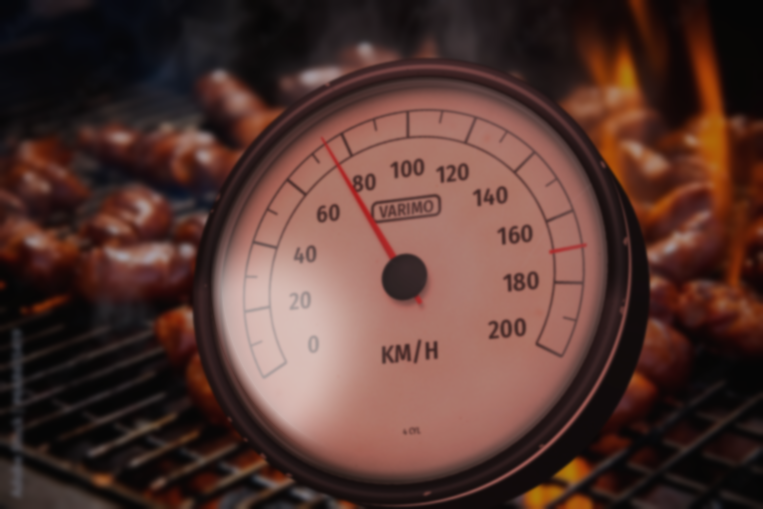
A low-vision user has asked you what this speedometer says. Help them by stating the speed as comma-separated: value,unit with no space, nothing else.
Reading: 75,km/h
